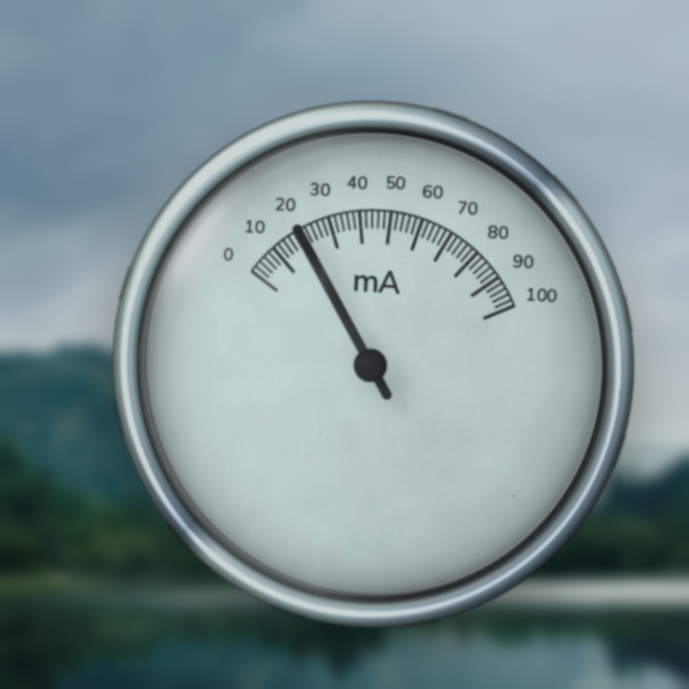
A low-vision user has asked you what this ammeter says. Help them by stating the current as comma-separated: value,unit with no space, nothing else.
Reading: 20,mA
